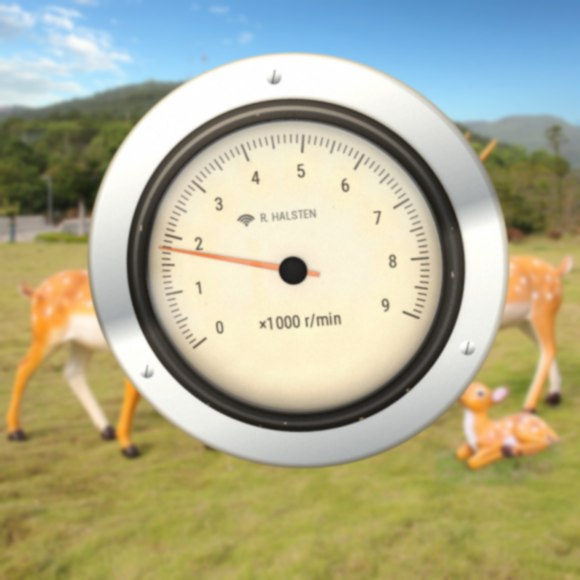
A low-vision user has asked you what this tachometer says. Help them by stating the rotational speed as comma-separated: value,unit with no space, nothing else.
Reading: 1800,rpm
